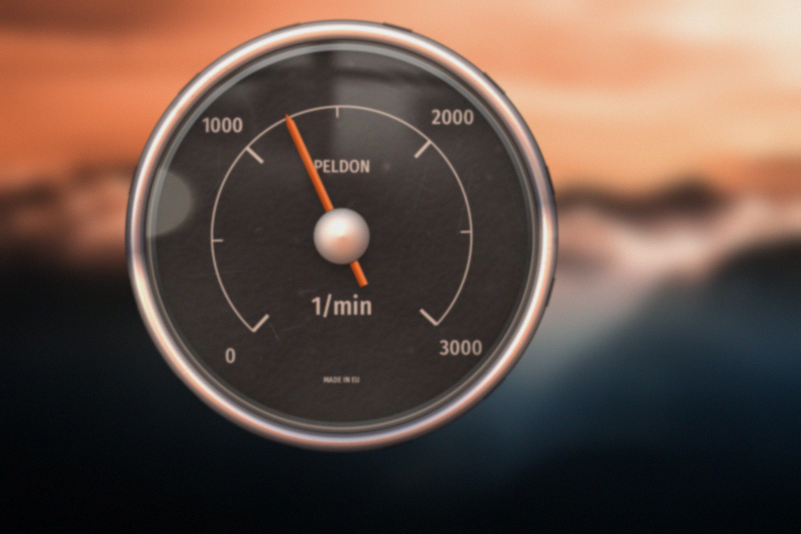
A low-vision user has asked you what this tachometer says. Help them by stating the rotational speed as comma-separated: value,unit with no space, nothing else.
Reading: 1250,rpm
